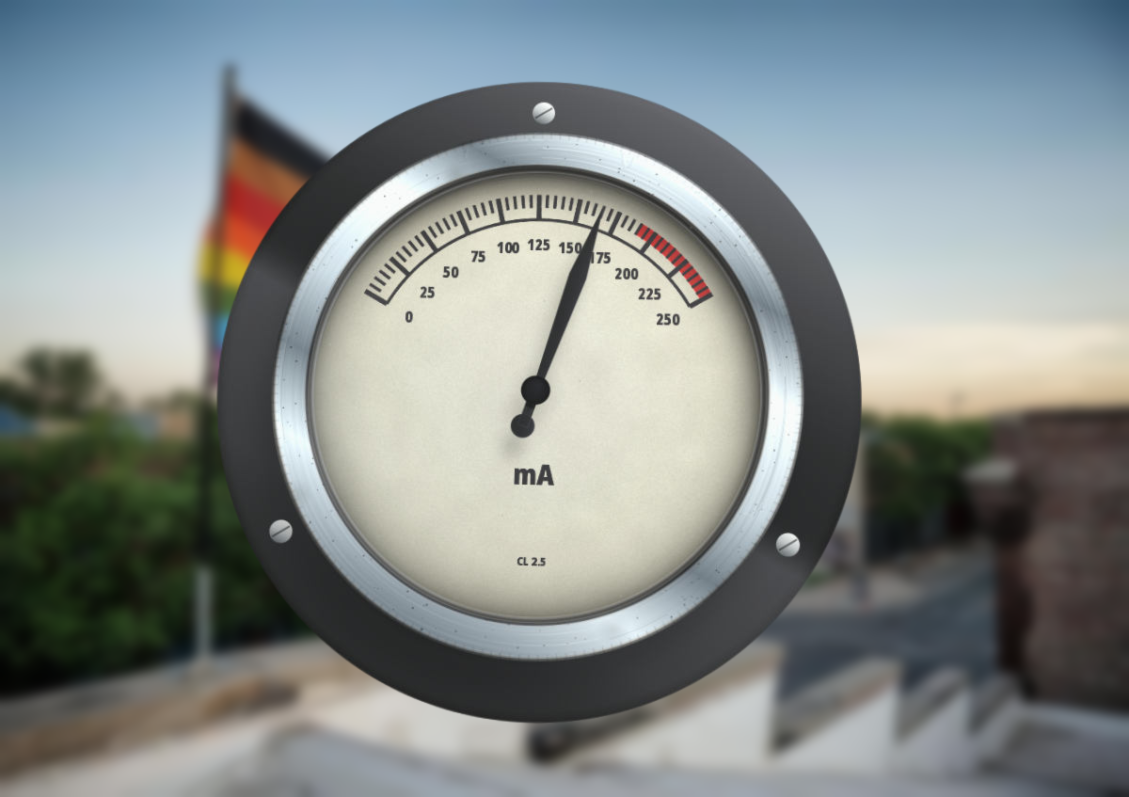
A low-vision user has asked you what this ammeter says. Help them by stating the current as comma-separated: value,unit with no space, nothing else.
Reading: 165,mA
